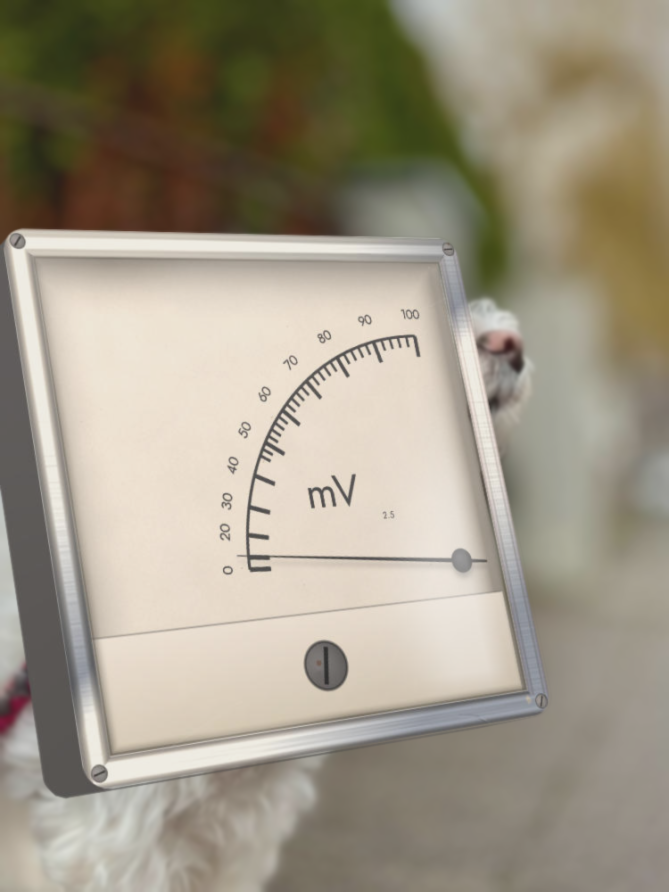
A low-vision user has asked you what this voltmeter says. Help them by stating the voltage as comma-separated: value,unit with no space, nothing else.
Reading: 10,mV
